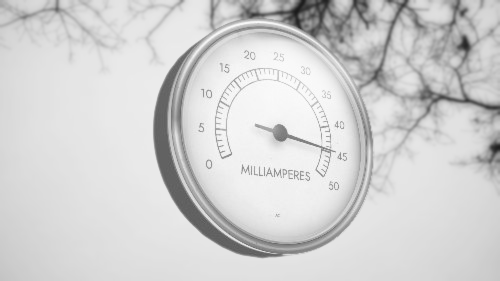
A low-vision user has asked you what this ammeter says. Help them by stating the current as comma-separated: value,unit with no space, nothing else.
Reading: 45,mA
